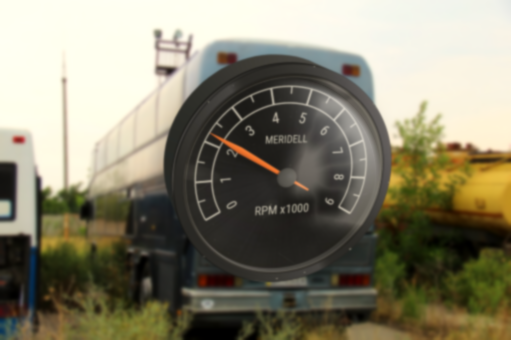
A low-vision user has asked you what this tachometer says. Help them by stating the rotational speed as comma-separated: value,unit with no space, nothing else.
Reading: 2250,rpm
